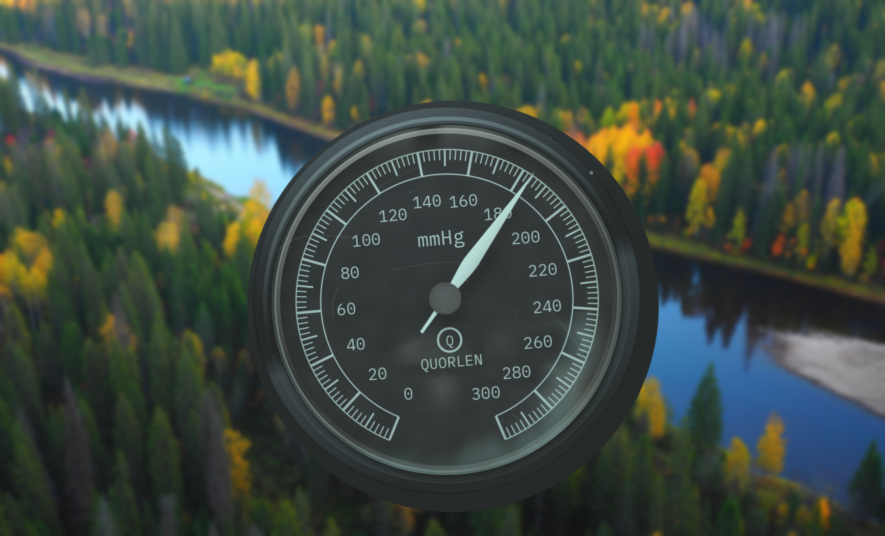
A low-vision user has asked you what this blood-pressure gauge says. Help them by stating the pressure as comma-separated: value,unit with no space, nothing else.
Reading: 184,mmHg
